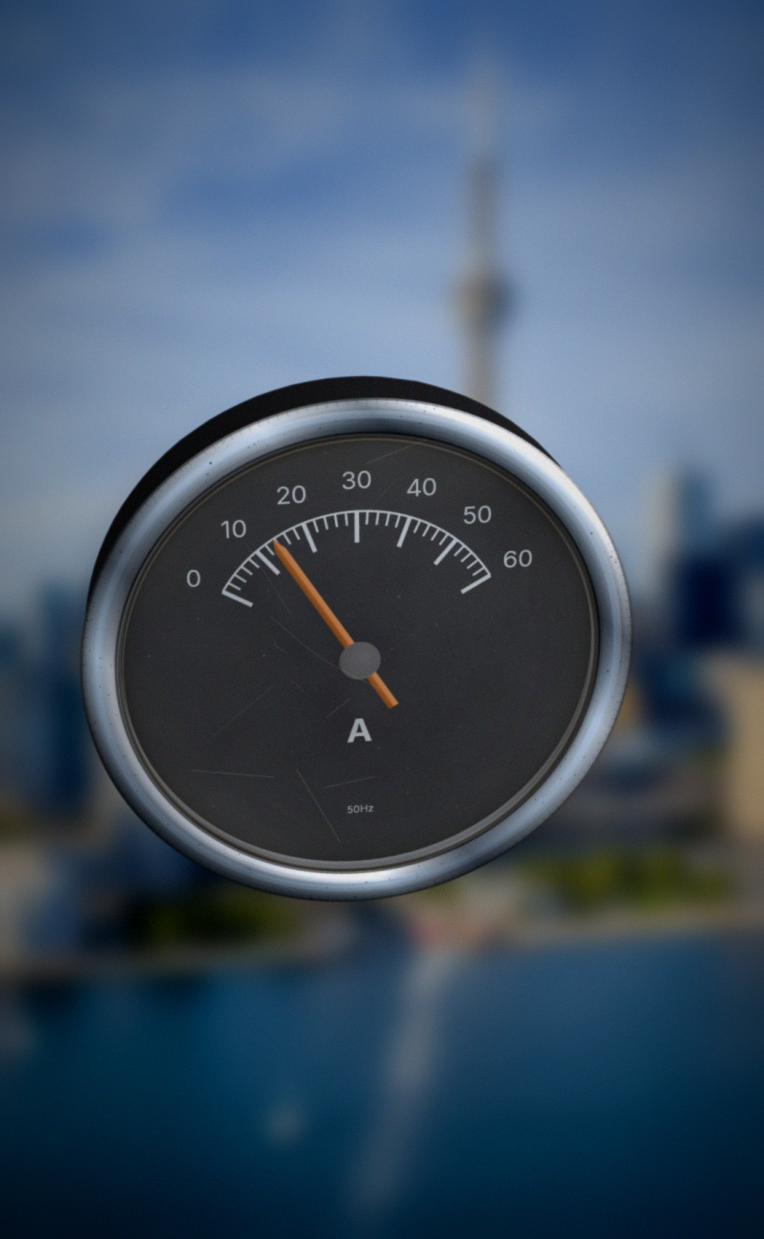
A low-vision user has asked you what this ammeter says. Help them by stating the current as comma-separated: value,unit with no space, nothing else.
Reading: 14,A
